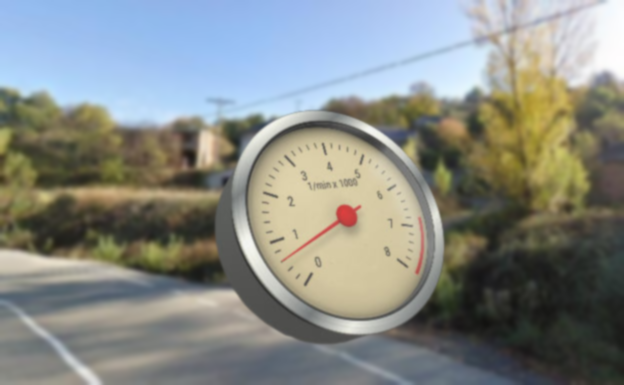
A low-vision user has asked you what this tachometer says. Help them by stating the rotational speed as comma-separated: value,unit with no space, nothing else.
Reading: 600,rpm
